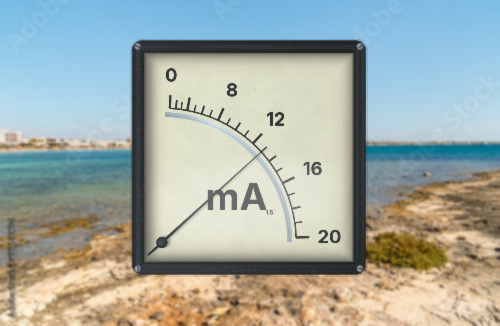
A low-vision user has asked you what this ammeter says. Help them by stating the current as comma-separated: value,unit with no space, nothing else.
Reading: 13,mA
